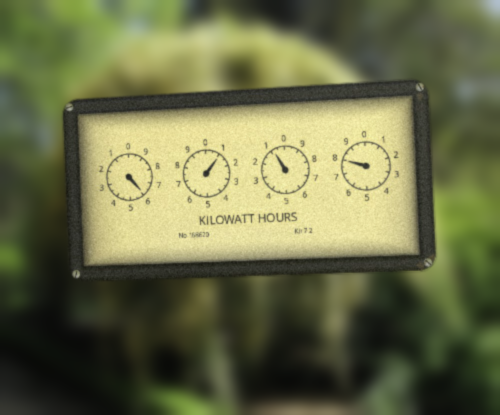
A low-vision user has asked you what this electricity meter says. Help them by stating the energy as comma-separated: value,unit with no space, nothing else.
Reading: 6108,kWh
